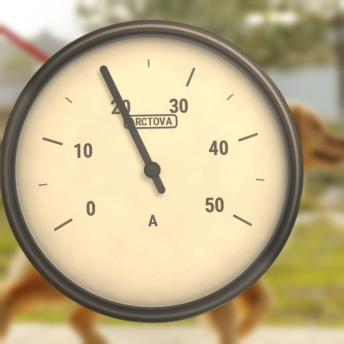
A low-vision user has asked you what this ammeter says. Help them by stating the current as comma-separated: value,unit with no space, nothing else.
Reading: 20,A
